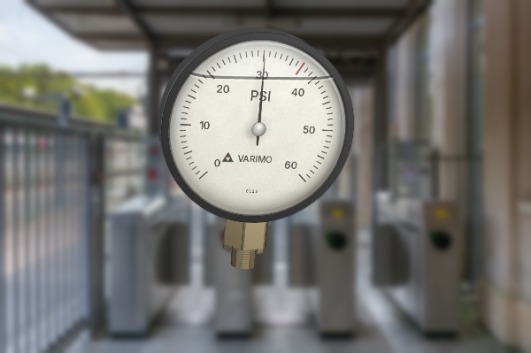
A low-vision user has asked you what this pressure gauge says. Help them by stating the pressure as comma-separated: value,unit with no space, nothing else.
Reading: 30,psi
